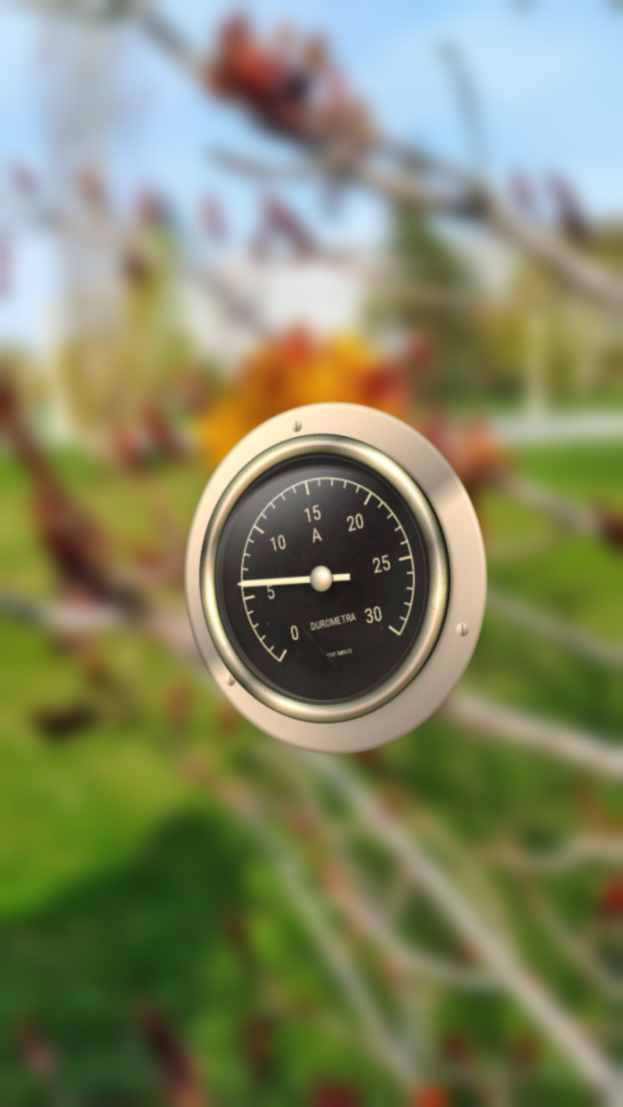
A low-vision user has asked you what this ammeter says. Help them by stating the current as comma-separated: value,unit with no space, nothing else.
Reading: 6,A
